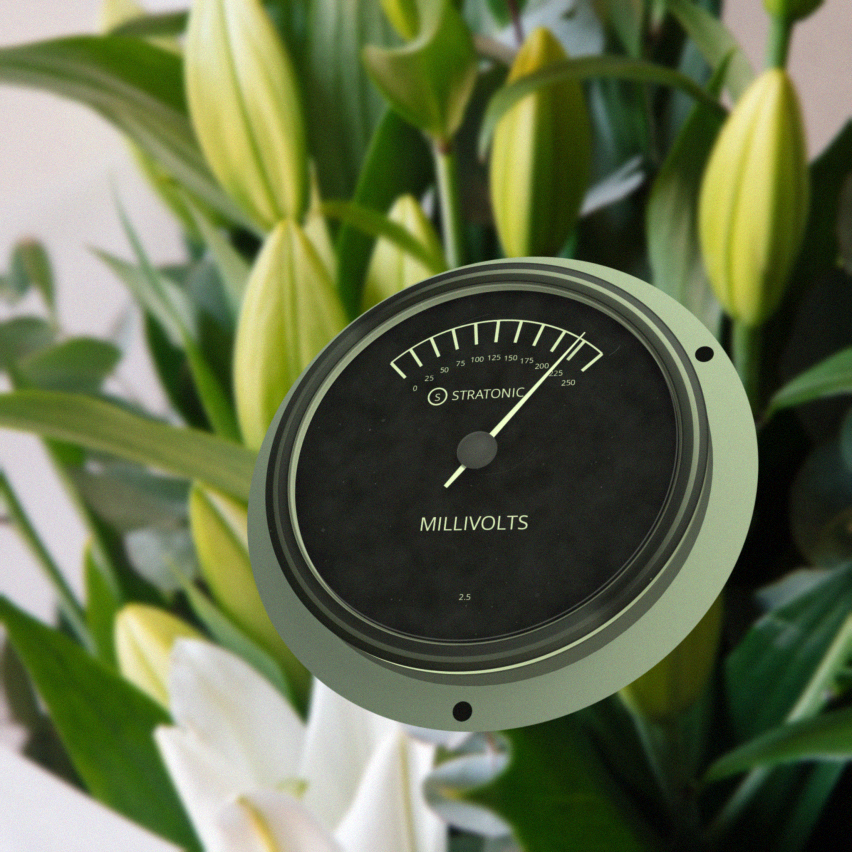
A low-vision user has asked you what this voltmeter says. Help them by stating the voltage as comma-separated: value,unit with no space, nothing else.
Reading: 225,mV
